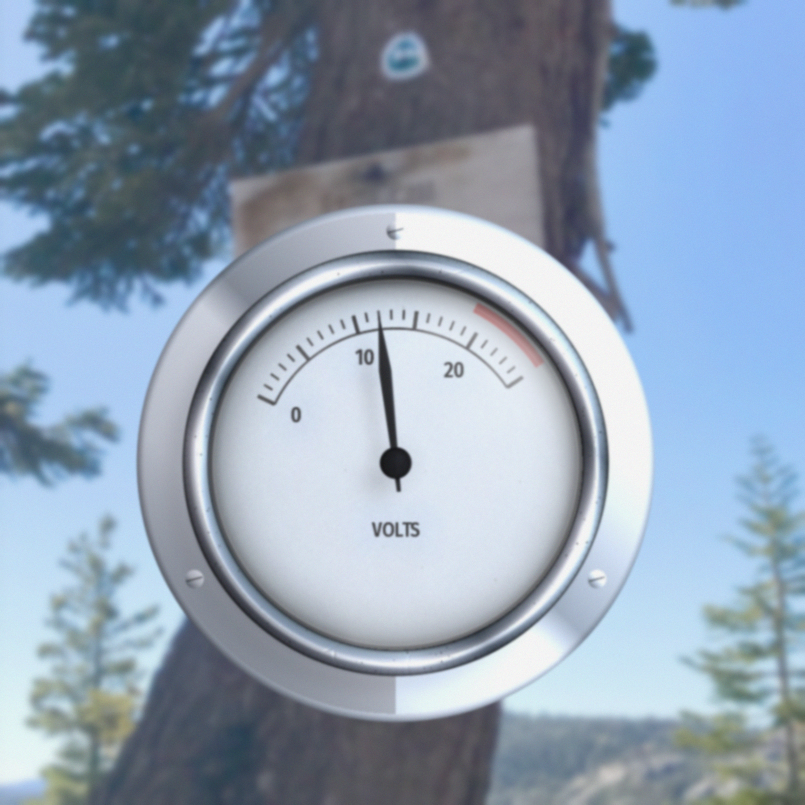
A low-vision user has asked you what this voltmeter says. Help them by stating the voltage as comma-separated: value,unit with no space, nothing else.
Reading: 12,V
